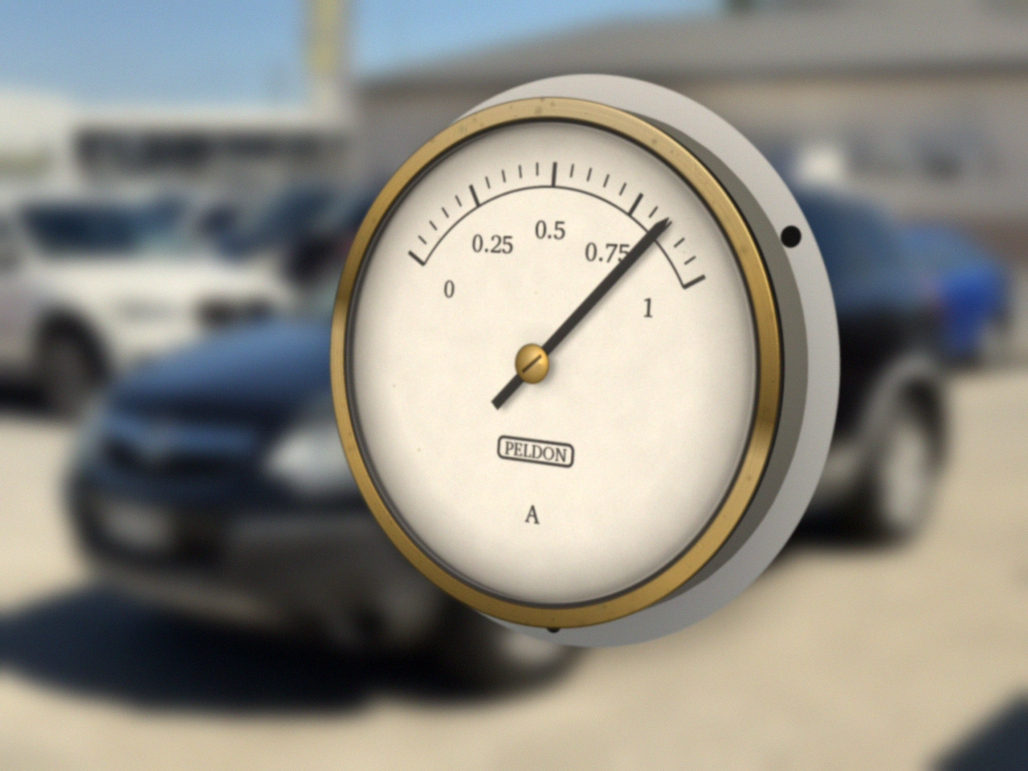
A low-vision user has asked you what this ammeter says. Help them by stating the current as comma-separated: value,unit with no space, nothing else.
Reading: 0.85,A
